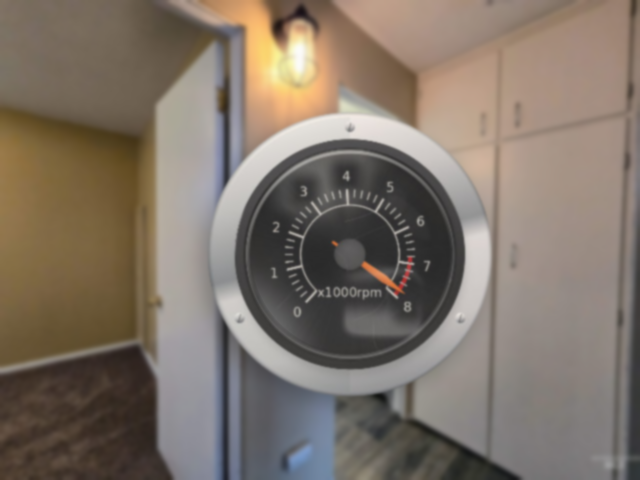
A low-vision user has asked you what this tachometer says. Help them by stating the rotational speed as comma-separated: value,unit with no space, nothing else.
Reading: 7800,rpm
